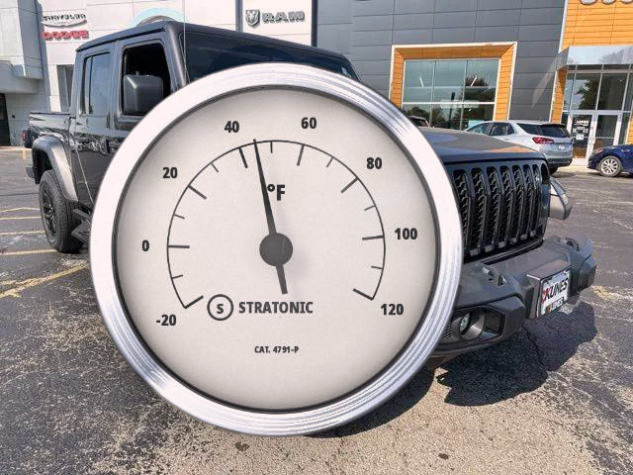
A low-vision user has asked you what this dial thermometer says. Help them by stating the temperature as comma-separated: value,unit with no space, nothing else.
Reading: 45,°F
